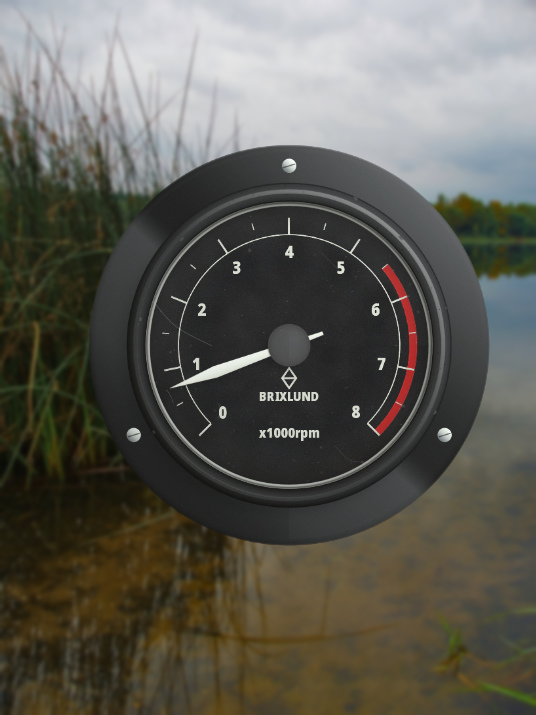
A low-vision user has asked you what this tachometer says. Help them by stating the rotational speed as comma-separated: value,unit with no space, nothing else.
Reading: 750,rpm
